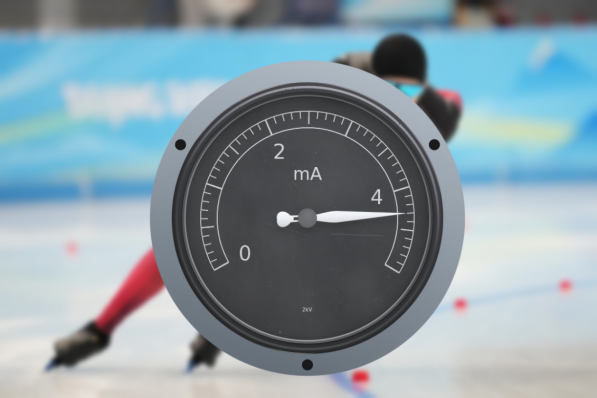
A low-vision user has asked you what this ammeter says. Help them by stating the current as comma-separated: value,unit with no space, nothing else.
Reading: 4.3,mA
